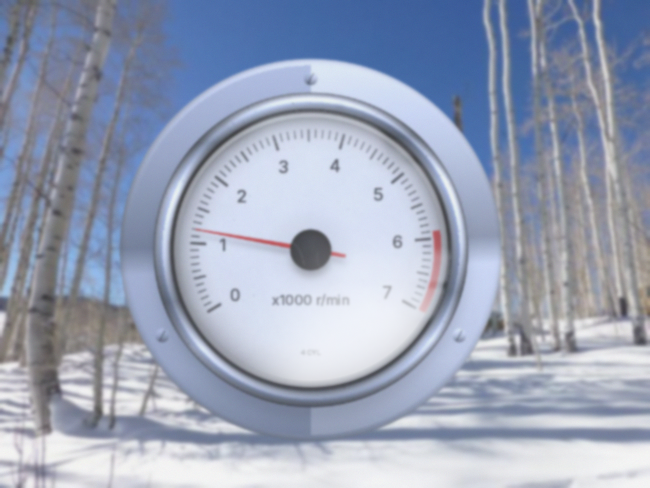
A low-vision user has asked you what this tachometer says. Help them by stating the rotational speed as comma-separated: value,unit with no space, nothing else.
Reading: 1200,rpm
